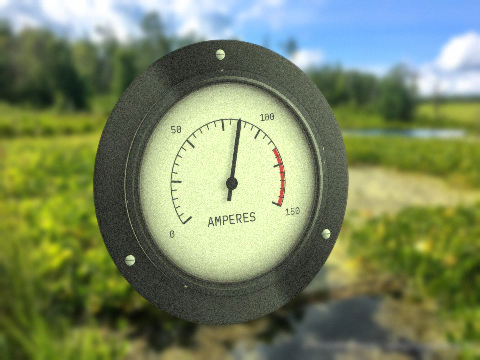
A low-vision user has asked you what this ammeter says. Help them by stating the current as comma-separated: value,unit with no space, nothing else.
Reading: 85,A
